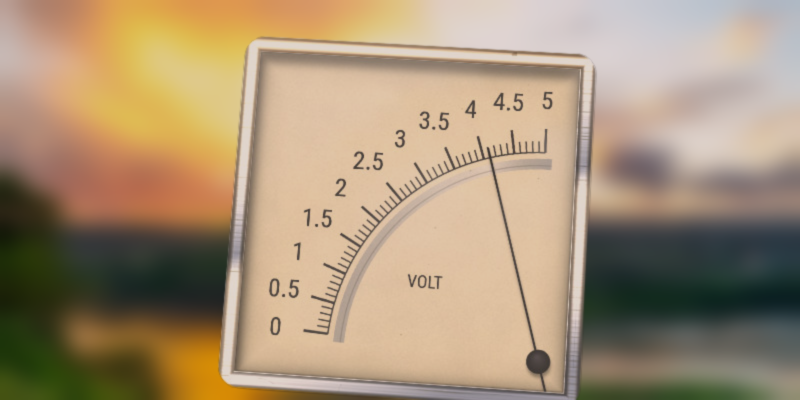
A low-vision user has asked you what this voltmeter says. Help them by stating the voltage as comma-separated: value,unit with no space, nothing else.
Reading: 4.1,V
